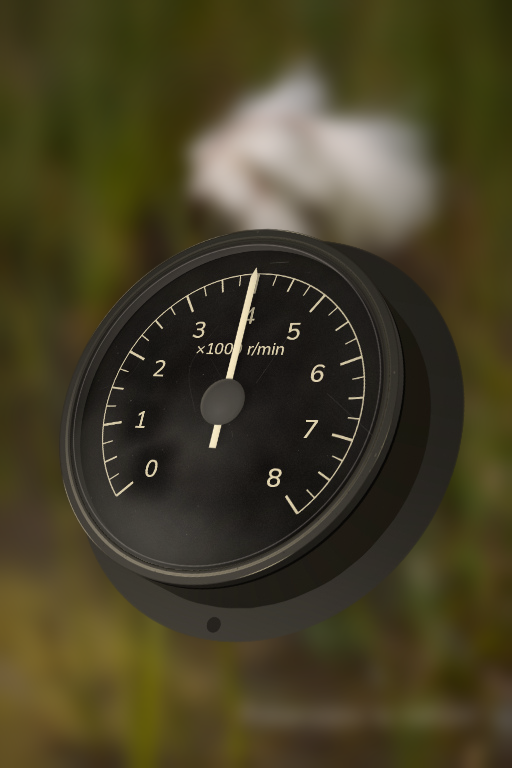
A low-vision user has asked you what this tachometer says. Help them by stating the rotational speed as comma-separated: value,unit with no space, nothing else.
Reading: 4000,rpm
